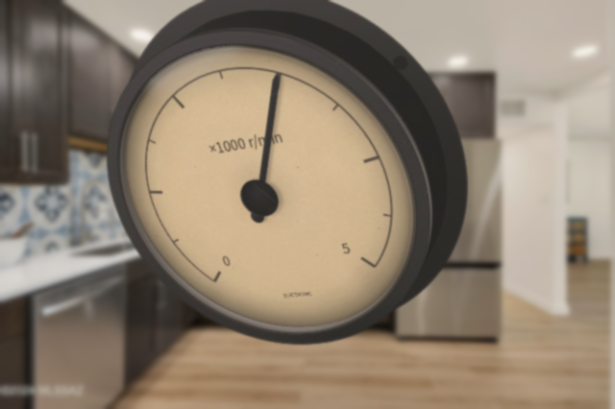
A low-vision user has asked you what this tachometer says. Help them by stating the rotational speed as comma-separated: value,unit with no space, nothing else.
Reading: 3000,rpm
